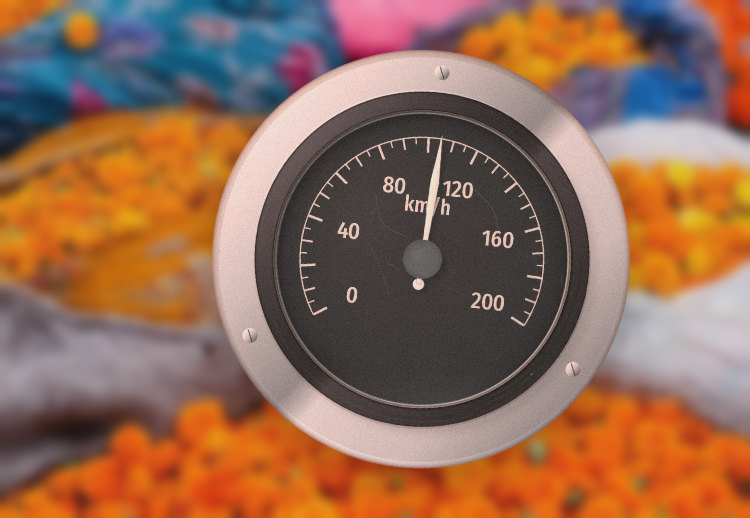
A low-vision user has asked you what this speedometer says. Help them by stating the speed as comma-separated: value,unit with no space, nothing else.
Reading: 105,km/h
